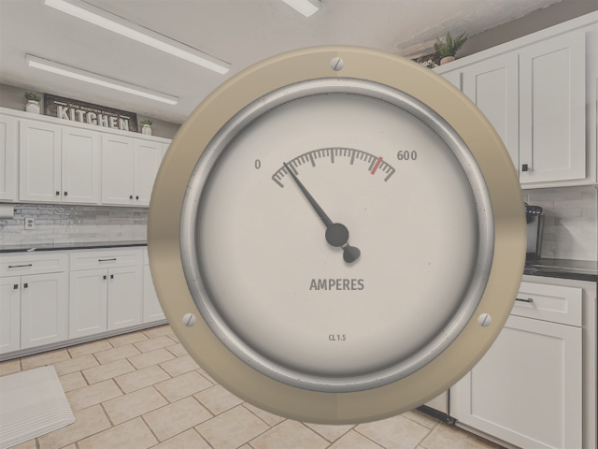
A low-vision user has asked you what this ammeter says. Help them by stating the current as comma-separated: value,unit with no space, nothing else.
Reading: 80,A
